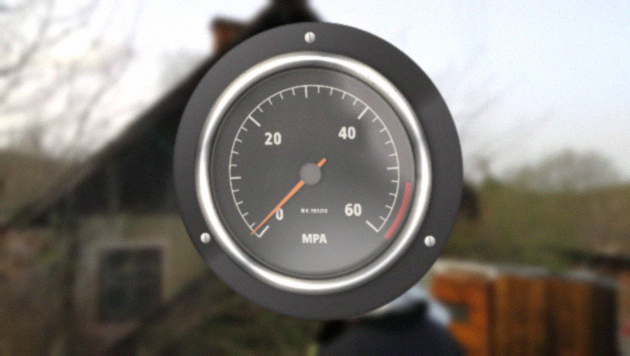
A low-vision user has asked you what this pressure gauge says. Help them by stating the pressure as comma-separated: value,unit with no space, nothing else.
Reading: 1,MPa
